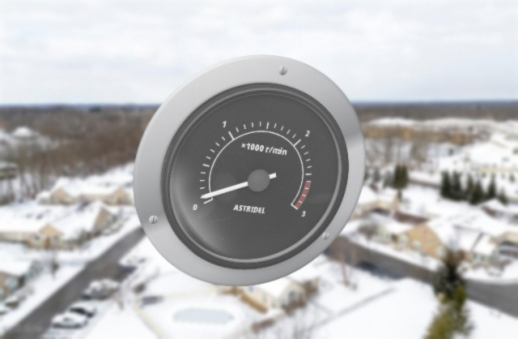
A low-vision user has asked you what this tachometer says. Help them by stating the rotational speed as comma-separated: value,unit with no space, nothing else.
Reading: 100,rpm
